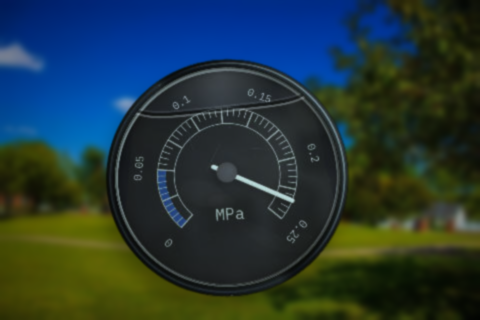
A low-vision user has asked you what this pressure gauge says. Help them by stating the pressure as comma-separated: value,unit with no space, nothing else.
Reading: 0.235,MPa
